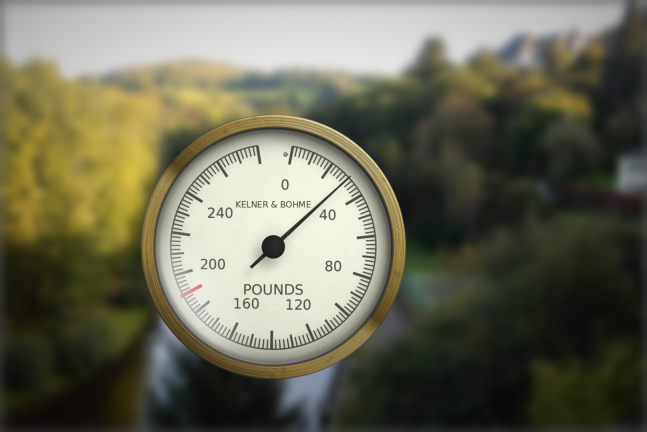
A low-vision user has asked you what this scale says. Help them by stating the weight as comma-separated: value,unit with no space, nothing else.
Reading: 30,lb
